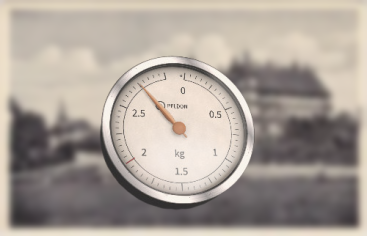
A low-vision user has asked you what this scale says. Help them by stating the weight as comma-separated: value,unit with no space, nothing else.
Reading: 2.75,kg
